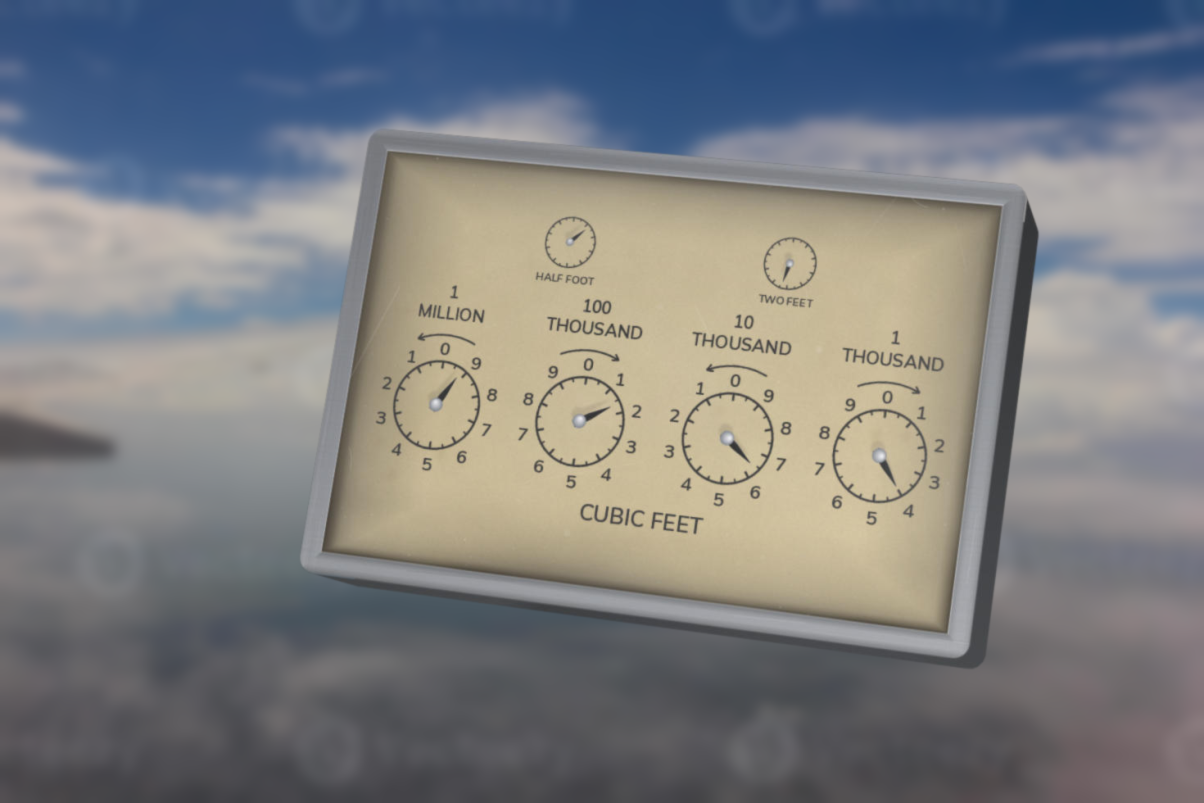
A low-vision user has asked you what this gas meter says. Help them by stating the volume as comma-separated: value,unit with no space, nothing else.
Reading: 916400,ft³
